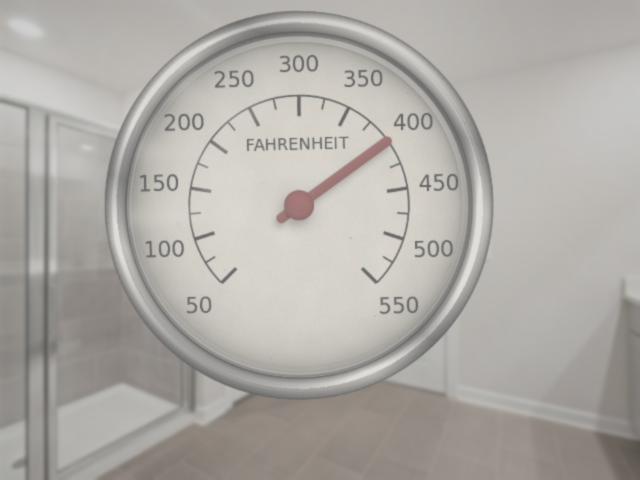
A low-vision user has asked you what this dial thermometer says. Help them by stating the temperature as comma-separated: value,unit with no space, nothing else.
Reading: 400,°F
